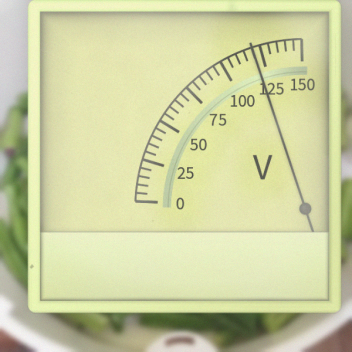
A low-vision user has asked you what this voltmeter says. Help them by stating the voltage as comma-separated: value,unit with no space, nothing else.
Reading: 120,V
